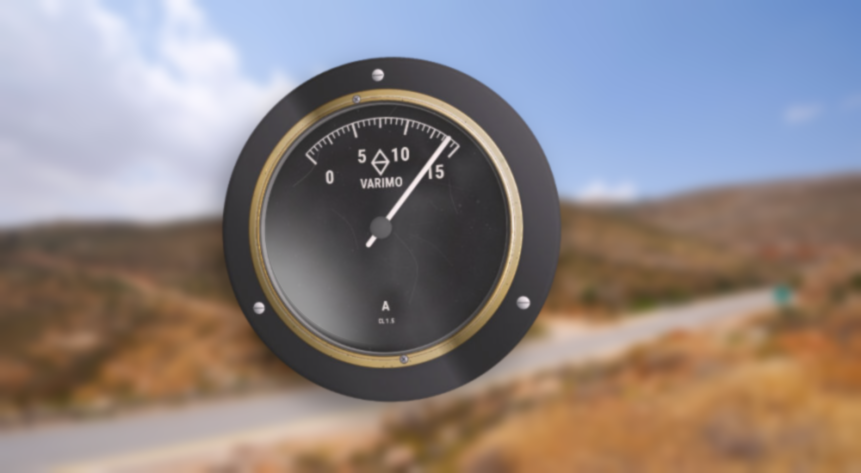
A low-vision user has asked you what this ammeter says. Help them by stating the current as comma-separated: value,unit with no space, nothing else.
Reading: 14,A
